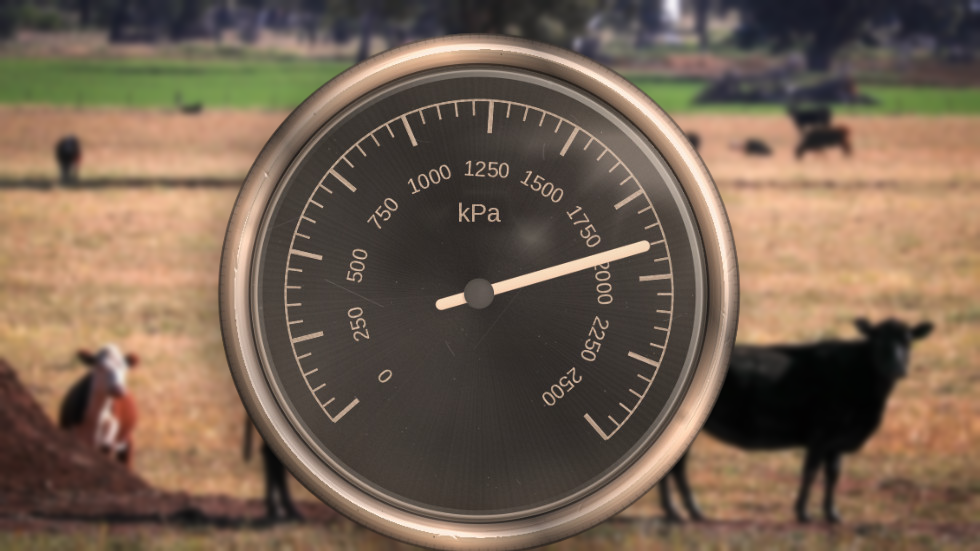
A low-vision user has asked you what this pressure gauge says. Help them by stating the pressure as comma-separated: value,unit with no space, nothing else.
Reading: 1900,kPa
